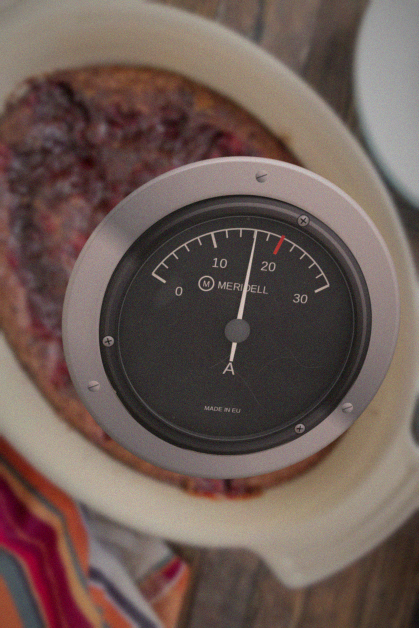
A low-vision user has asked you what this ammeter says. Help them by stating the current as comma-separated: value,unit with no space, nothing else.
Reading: 16,A
